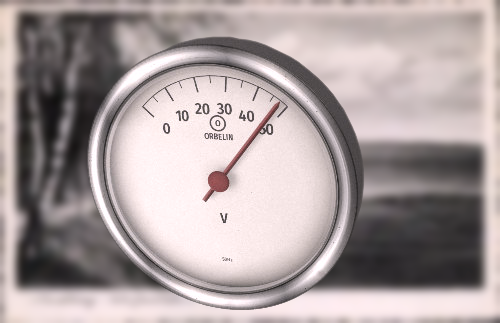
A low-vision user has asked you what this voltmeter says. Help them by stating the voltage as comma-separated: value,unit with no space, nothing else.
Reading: 47.5,V
